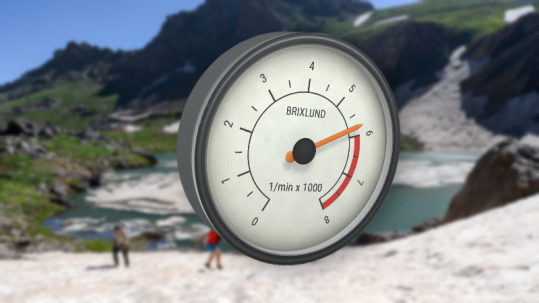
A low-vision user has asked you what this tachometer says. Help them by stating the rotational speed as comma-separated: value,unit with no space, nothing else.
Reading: 5750,rpm
